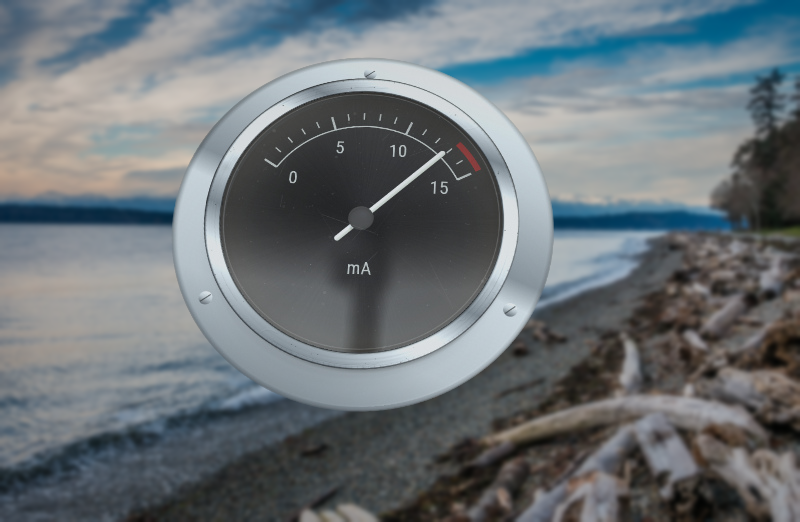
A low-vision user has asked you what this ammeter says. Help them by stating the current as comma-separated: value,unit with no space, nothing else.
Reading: 13,mA
